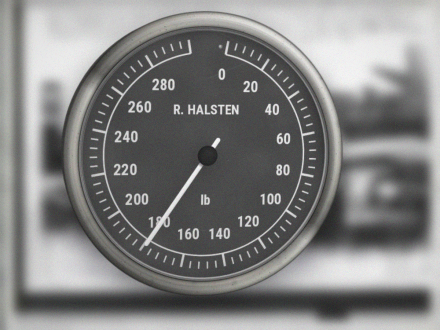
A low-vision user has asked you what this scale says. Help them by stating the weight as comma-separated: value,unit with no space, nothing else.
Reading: 180,lb
